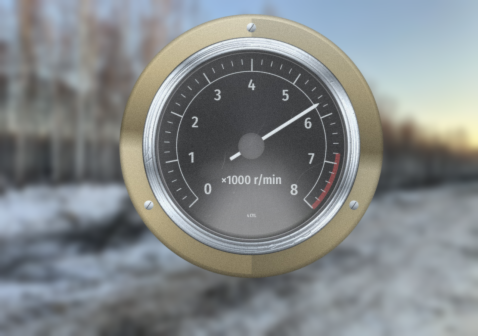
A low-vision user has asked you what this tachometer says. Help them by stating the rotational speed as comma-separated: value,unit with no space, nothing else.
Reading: 5700,rpm
